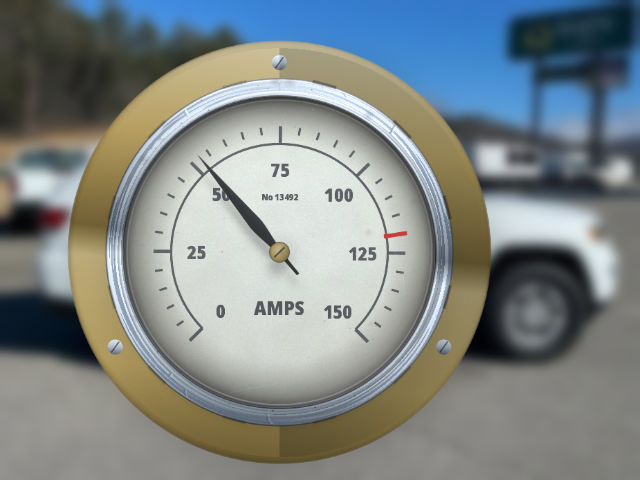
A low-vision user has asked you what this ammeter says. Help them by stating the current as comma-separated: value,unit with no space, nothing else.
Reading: 52.5,A
